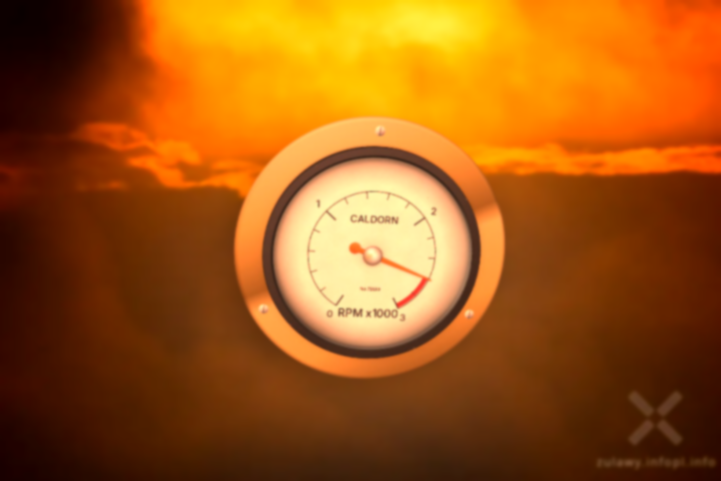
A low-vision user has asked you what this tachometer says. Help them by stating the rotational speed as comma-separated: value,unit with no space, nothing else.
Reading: 2600,rpm
